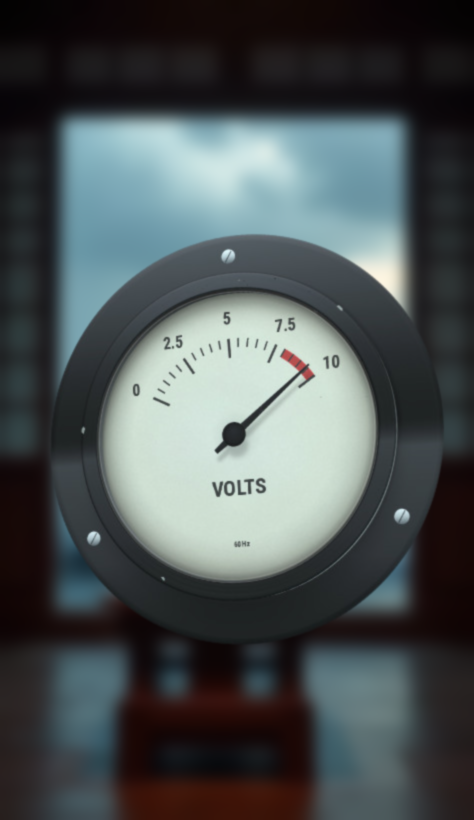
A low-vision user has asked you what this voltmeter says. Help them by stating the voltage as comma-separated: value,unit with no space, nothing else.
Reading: 9.5,V
